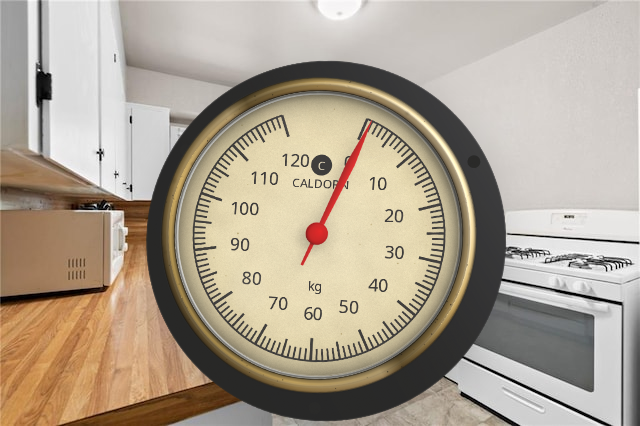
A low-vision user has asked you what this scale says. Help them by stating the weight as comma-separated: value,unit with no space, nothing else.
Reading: 1,kg
